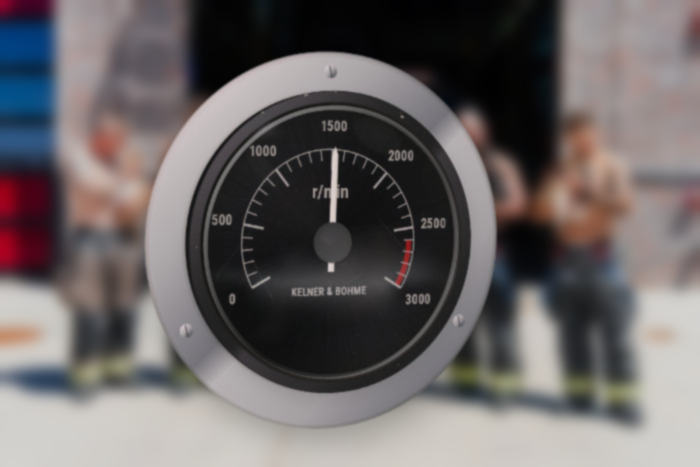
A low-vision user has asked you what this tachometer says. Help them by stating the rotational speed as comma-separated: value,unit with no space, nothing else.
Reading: 1500,rpm
